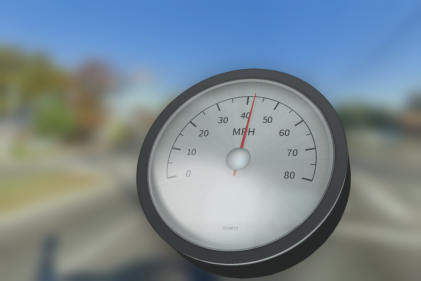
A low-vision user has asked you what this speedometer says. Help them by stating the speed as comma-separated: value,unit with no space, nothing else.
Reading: 42.5,mph
